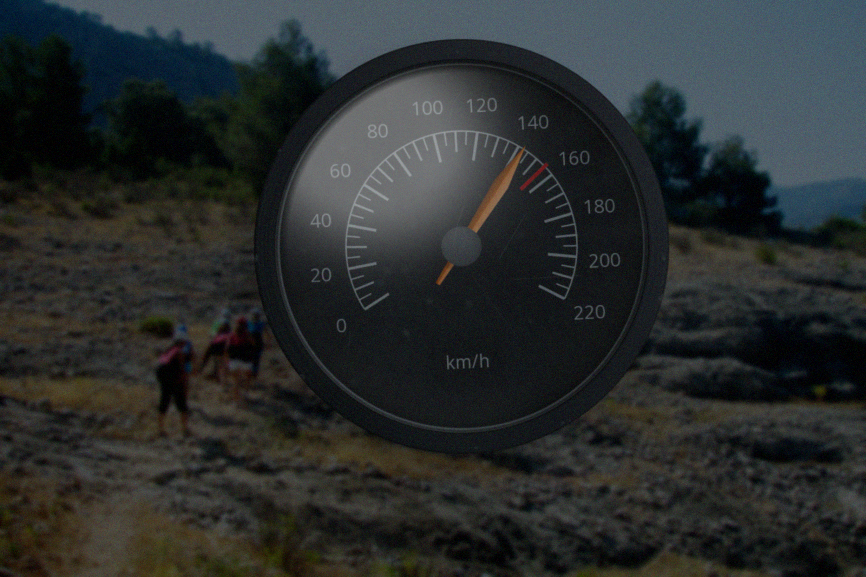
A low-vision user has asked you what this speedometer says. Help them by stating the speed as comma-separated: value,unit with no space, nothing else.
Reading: 142.5,km/h
